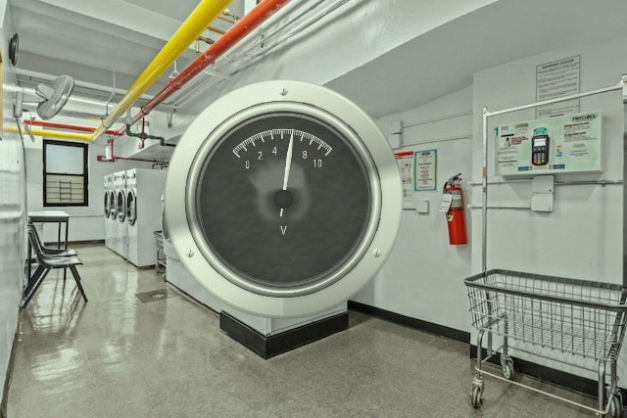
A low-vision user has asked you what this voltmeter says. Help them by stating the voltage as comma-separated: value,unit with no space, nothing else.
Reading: 6,V
